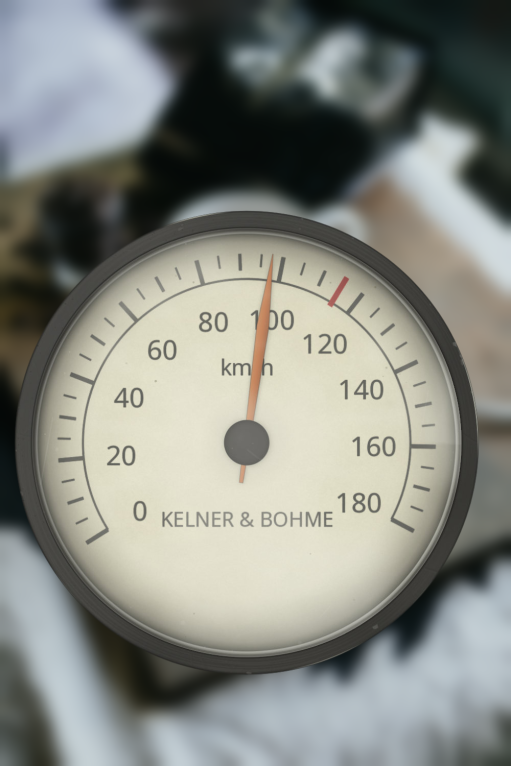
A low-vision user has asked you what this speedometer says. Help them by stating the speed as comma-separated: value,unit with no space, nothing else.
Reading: 97.5,km/h
